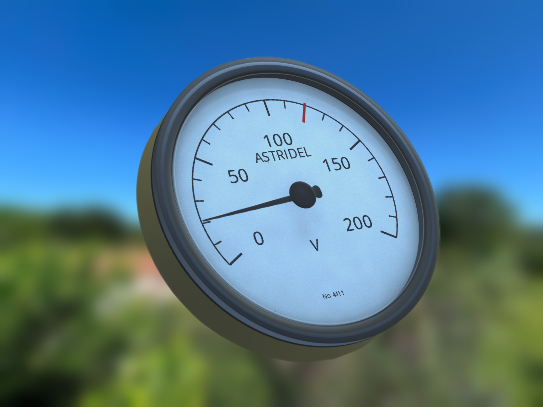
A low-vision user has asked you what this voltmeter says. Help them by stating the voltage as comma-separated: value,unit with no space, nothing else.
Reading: 20,V
